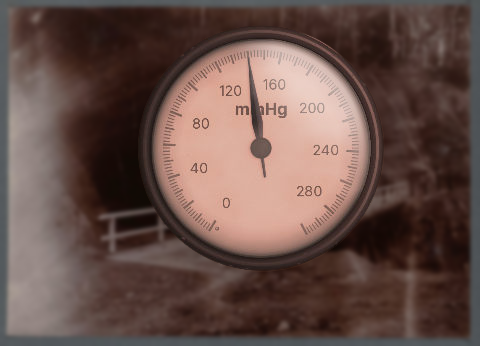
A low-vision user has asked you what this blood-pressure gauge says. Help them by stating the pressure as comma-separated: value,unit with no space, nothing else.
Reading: 140,mmHg
